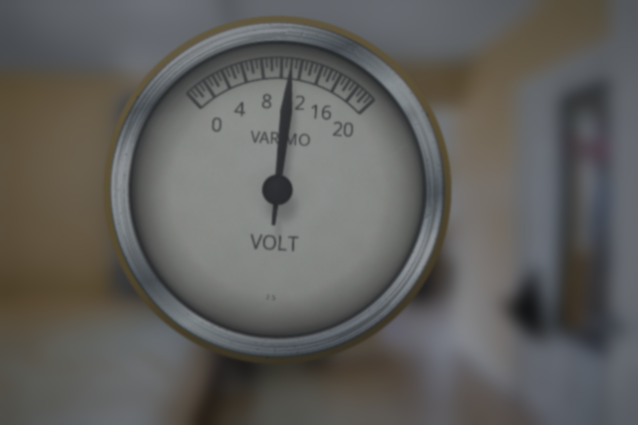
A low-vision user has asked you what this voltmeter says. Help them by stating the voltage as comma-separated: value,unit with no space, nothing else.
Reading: 11,V
